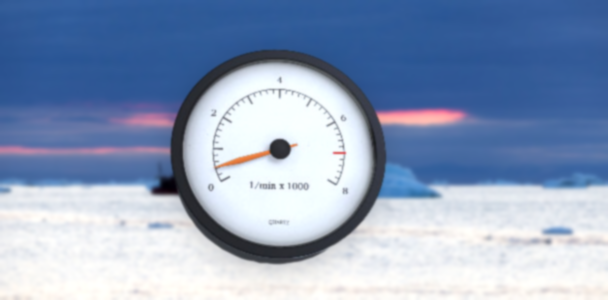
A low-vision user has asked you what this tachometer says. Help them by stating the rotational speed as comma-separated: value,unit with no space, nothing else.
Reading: 400,rpm
